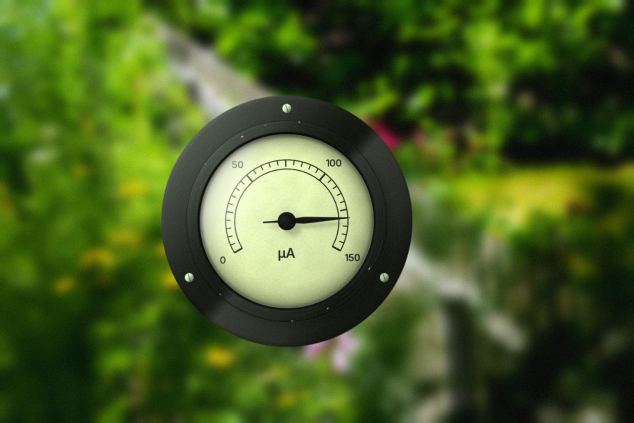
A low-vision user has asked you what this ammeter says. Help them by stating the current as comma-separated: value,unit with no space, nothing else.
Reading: 130,µA
